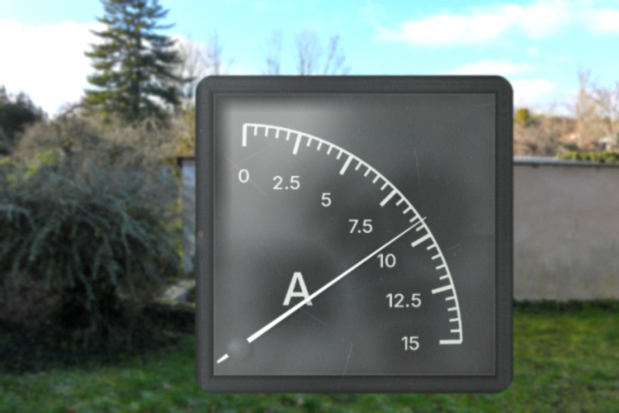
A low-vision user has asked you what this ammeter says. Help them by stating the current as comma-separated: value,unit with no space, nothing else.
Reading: 9.25,A
